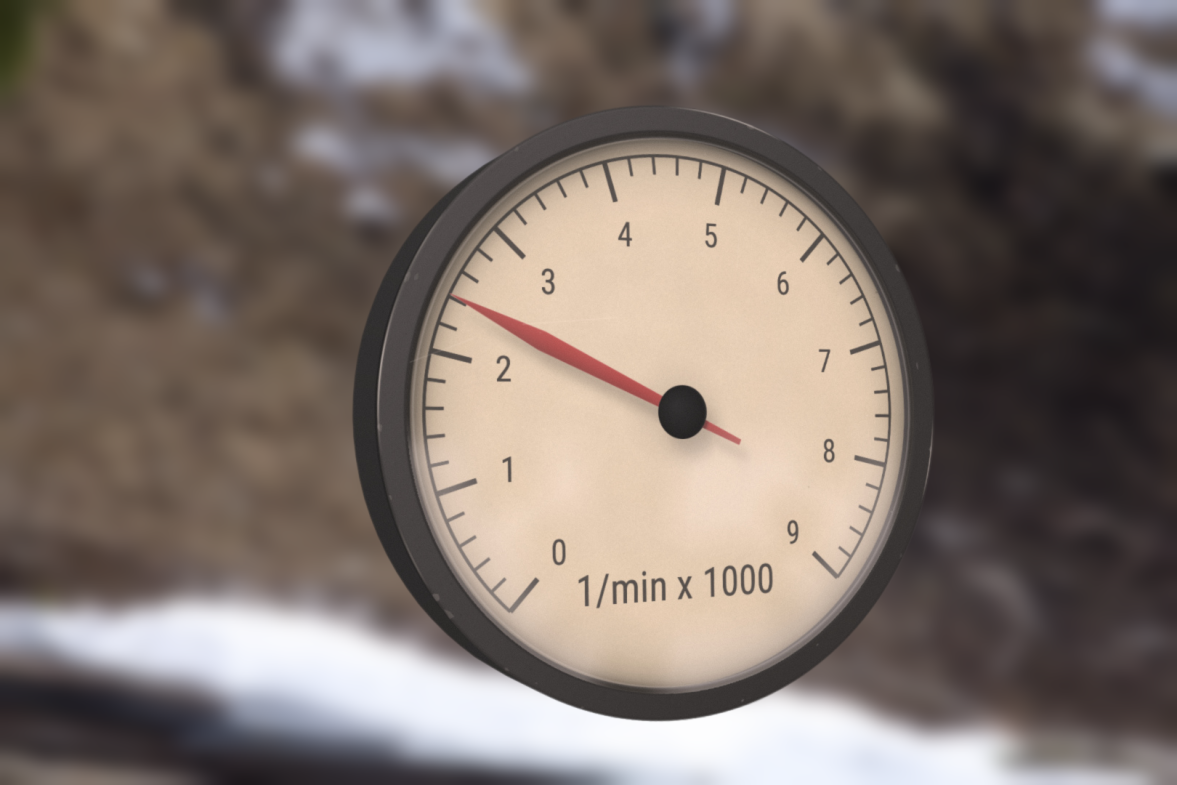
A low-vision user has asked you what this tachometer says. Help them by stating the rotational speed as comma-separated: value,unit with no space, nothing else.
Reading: 2400,rpm
